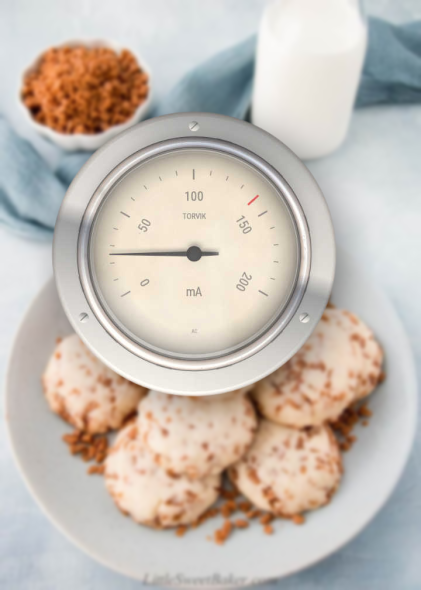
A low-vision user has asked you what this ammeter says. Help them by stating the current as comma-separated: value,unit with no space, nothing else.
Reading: 25,mA
